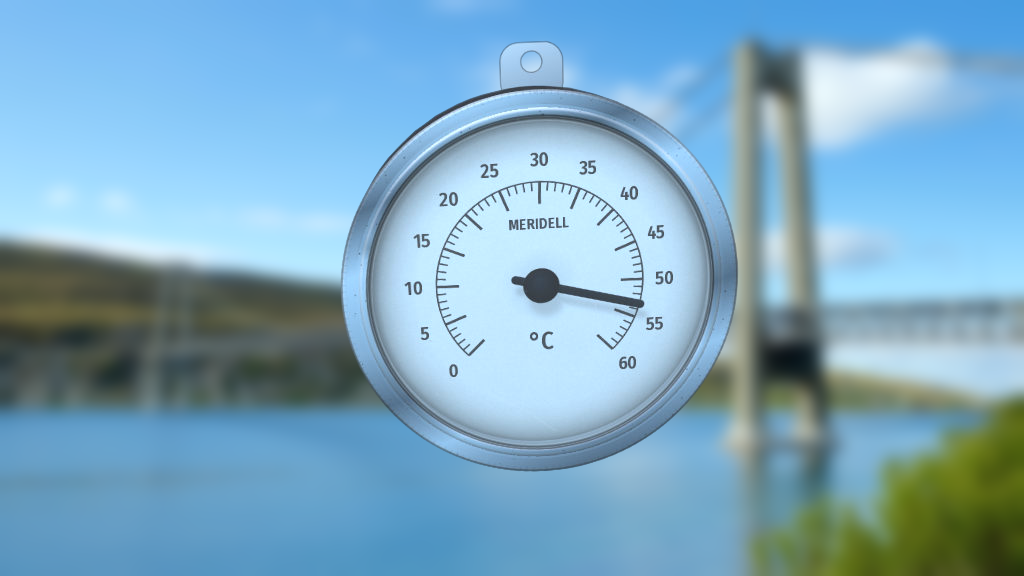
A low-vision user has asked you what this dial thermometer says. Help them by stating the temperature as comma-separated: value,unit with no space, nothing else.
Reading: 53,°C
